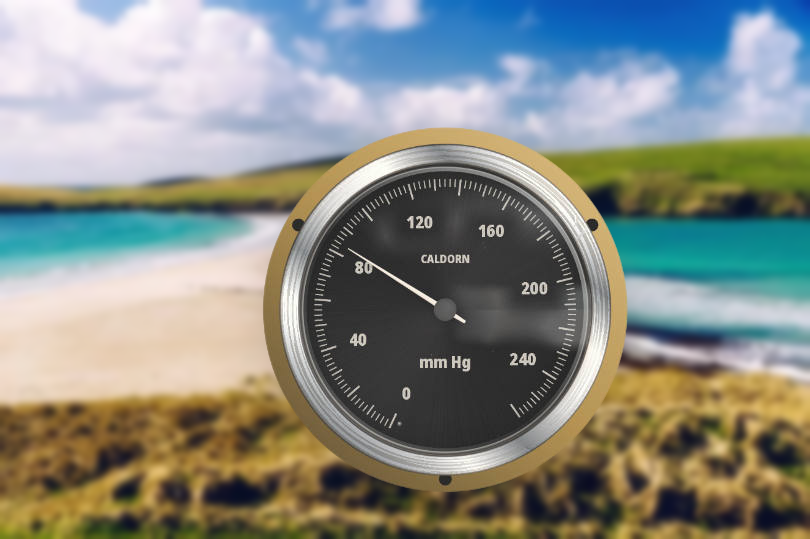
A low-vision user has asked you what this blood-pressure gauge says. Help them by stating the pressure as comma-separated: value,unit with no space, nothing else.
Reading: 84,mmHg
